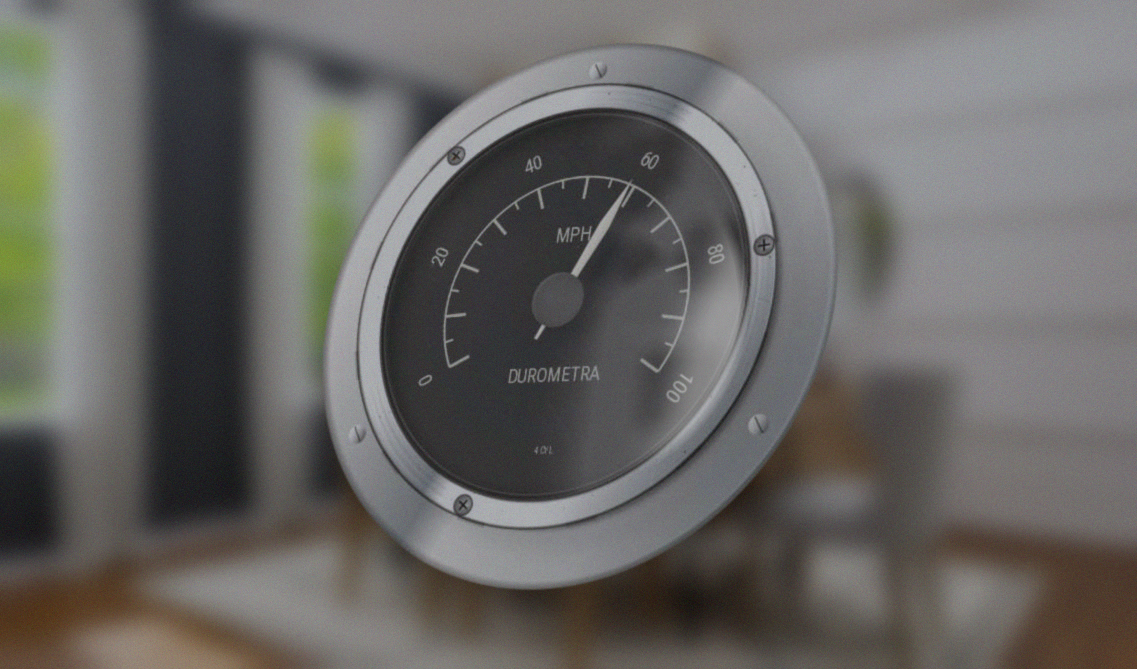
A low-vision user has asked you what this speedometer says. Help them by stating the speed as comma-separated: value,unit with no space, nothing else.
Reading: 60,mph
